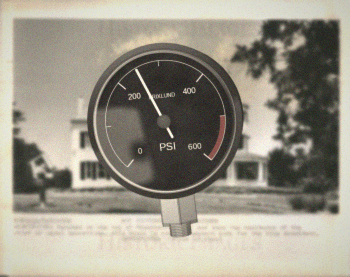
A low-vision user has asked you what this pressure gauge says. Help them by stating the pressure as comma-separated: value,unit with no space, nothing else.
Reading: 250,psi
